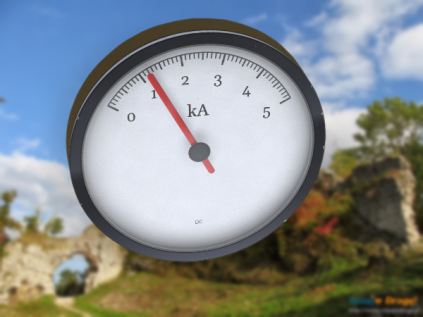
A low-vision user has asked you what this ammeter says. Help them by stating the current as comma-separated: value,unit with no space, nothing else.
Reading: 1.2,kA
